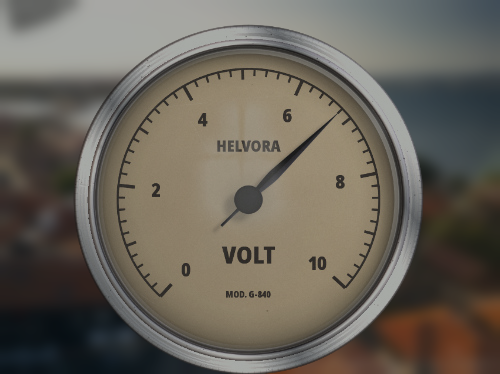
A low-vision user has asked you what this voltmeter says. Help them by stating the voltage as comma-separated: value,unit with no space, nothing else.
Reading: 6.8,V
